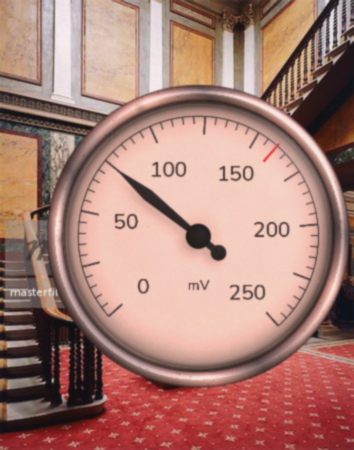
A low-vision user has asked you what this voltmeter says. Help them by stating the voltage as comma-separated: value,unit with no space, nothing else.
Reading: 75,mV
